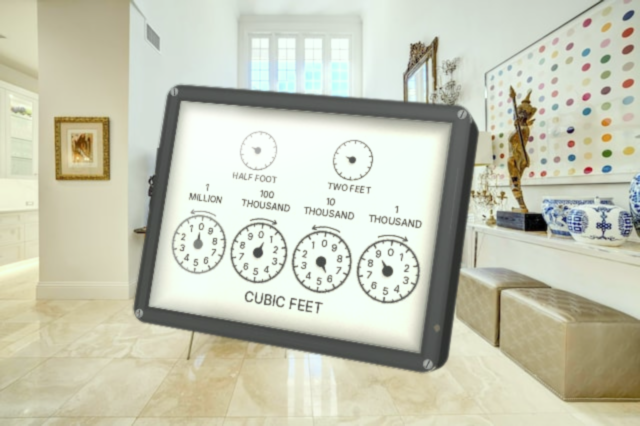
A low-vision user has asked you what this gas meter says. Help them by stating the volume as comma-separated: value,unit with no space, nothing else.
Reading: 5900,ft³
